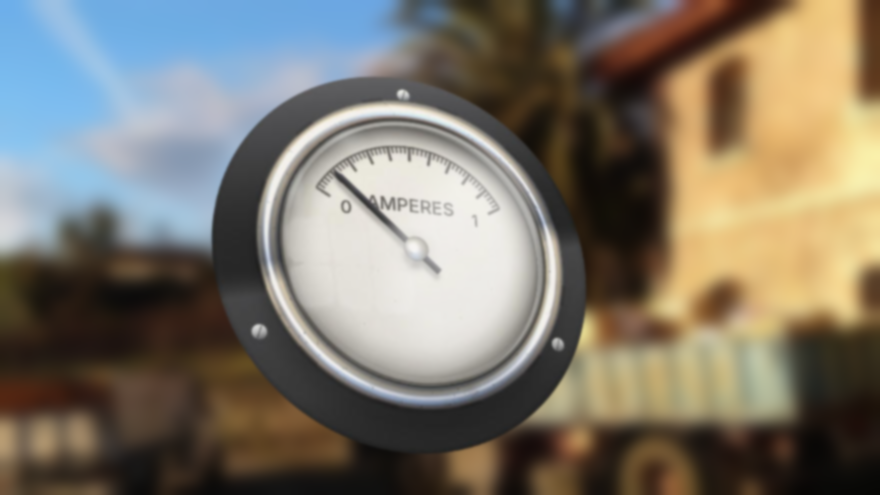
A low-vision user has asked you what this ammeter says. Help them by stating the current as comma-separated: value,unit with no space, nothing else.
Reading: 0.1,A
